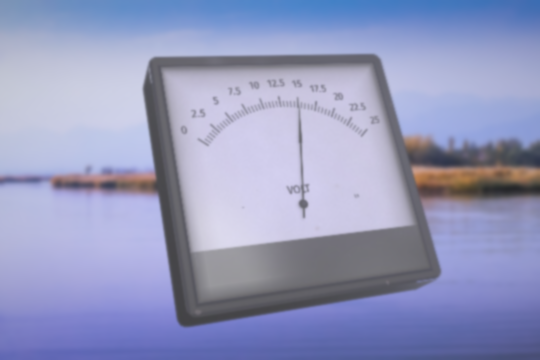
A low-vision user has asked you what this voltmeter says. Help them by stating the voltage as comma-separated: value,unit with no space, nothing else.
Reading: 15,V
